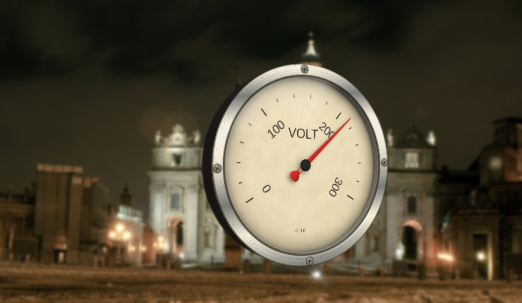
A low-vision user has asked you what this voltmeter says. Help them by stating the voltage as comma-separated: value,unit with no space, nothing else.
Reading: 210,V
